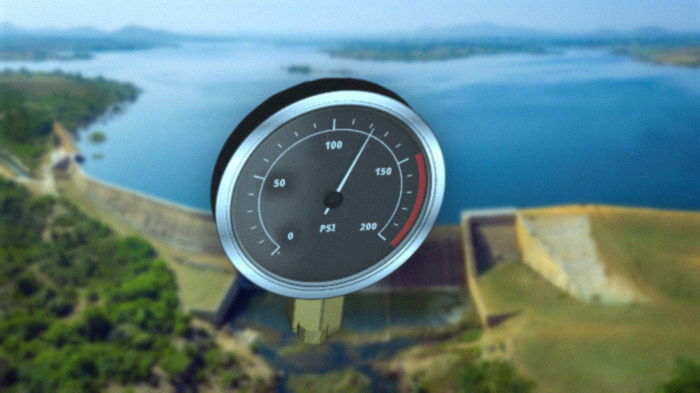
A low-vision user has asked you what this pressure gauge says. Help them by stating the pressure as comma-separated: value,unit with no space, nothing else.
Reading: 120,psi
